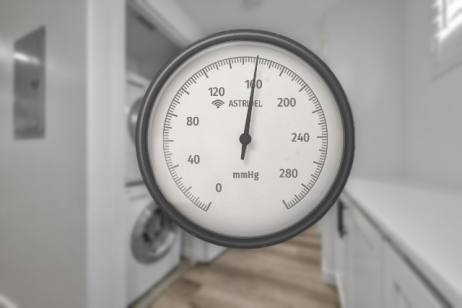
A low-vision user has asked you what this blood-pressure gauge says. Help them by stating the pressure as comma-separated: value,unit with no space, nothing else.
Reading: 160,mmHg
